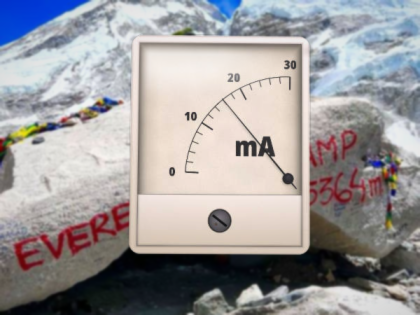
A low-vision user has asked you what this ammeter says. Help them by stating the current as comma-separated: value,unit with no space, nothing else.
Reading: 16,mA
